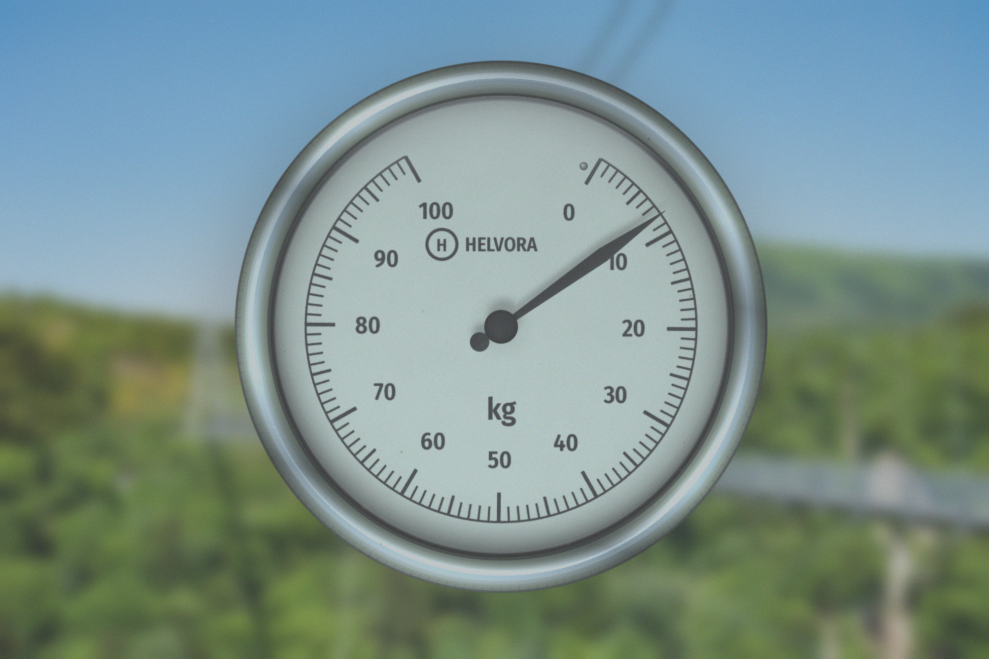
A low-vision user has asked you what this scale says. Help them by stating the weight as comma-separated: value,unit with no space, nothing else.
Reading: 8,kg
